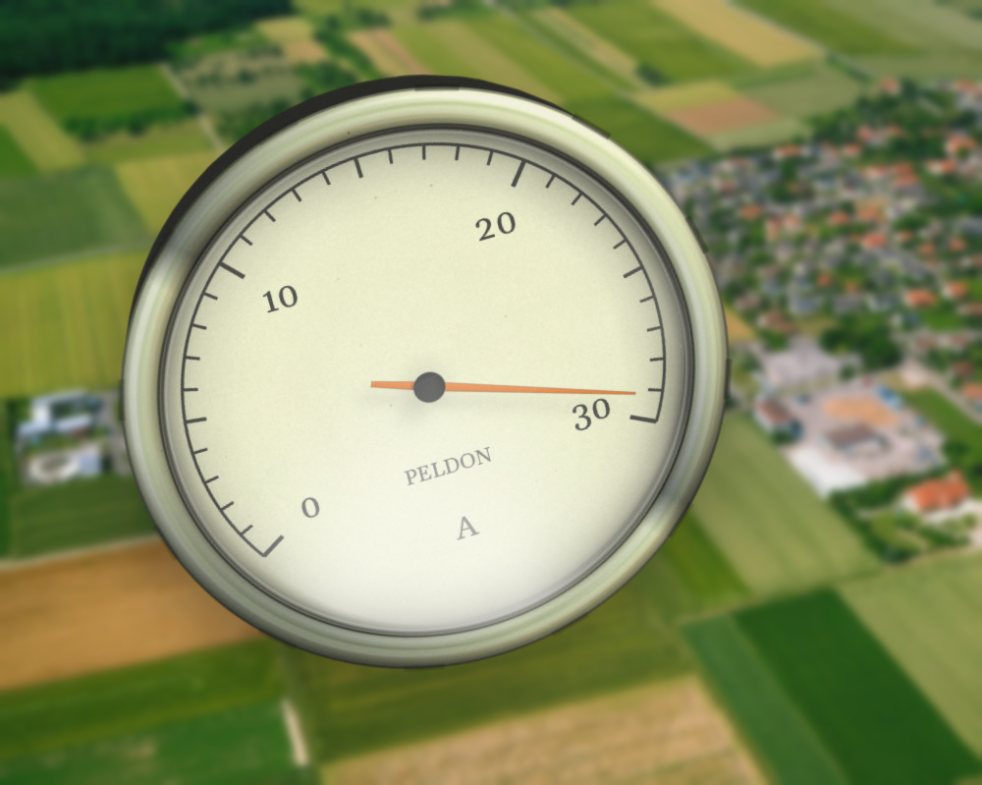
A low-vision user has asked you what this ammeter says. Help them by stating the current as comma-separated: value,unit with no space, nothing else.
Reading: 29,A
